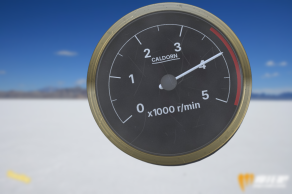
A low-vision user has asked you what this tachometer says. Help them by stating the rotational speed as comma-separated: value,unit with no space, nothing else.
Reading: 4000,rpm
